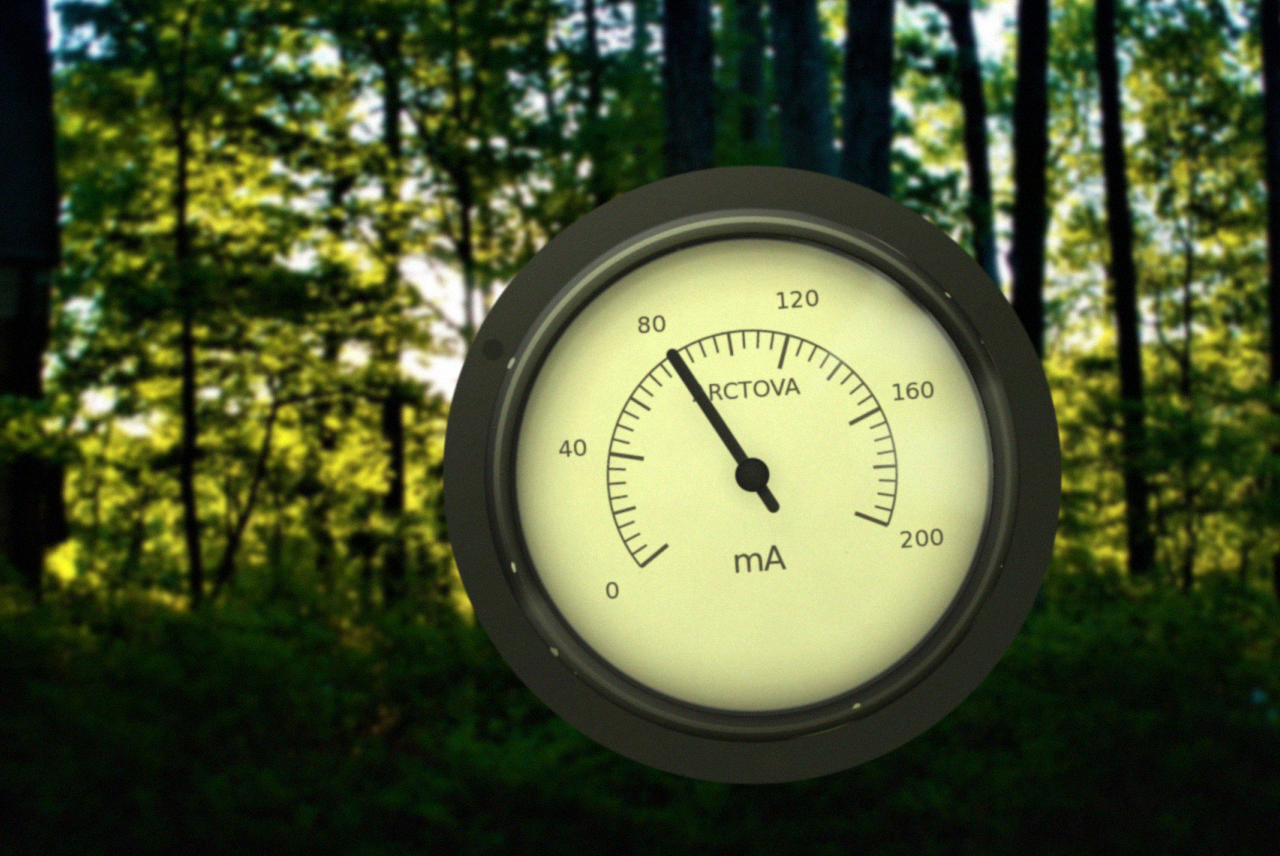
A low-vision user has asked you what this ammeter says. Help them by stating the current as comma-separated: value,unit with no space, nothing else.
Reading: 80,mA
